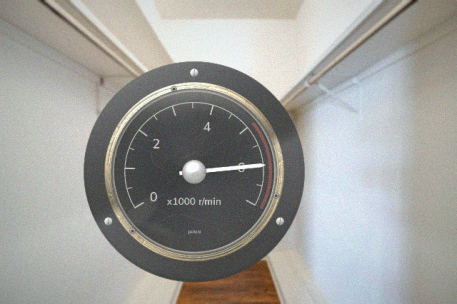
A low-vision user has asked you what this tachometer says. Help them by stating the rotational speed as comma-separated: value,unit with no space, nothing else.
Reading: 6000,rpm
